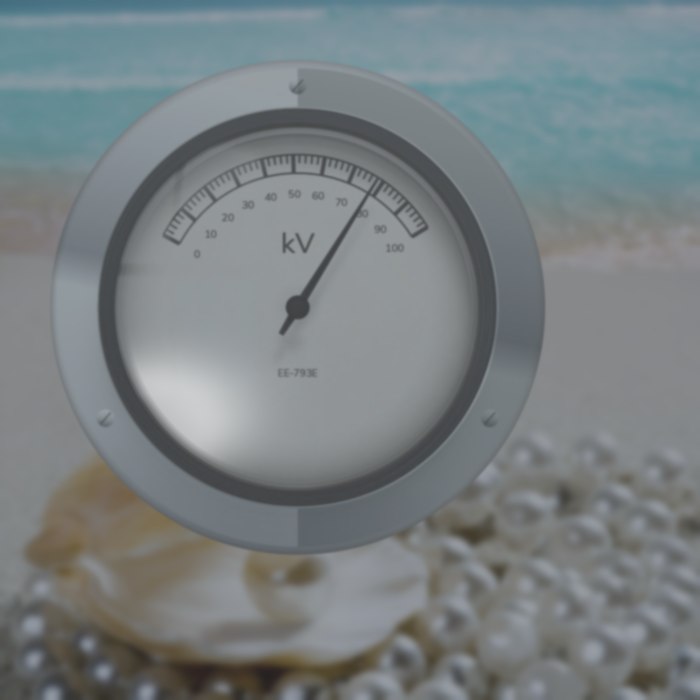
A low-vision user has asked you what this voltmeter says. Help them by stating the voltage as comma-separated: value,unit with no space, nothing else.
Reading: 78,kV
